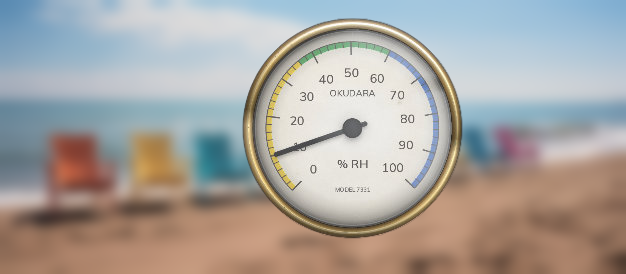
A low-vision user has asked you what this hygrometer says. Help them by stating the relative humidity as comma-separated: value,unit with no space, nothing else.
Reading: 10,%
